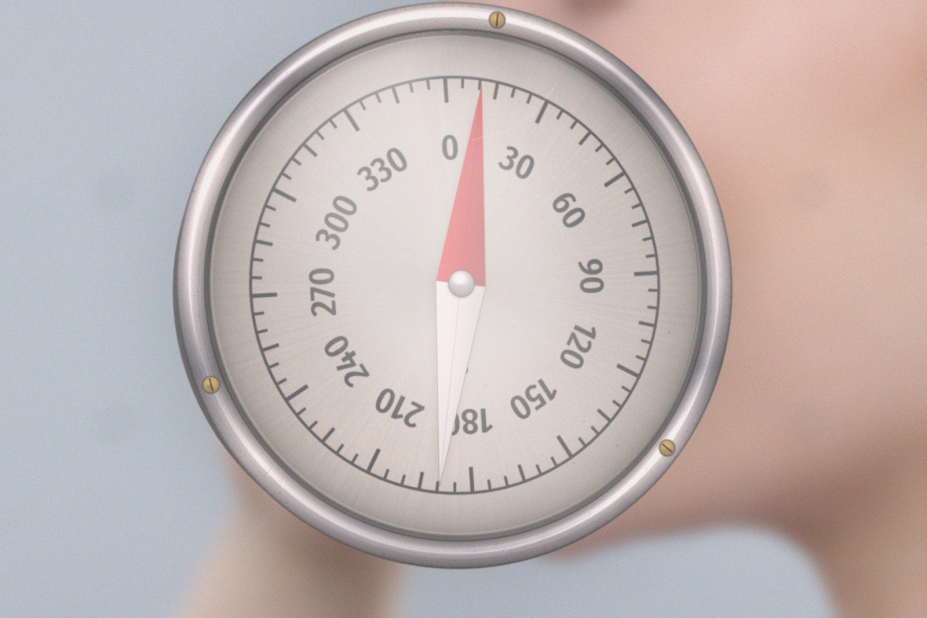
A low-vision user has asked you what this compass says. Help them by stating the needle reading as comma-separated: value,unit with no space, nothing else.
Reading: 10,°
